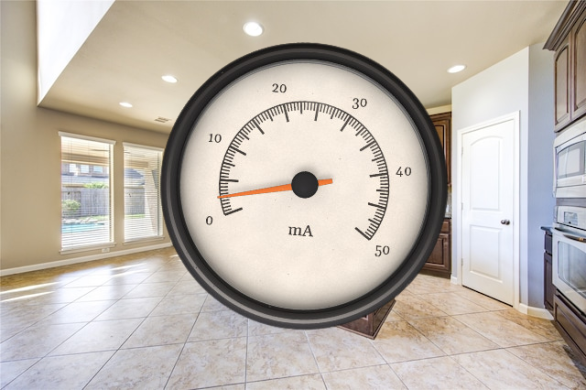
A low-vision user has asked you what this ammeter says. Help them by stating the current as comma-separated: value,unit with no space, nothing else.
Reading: 2.5,mA
